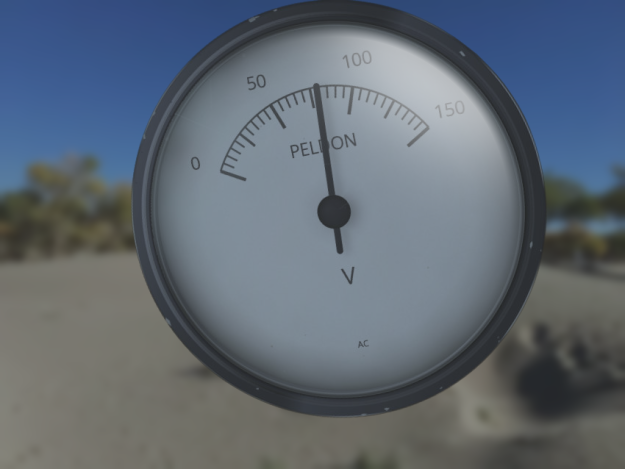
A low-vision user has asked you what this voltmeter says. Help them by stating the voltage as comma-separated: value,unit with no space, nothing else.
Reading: 80,V
